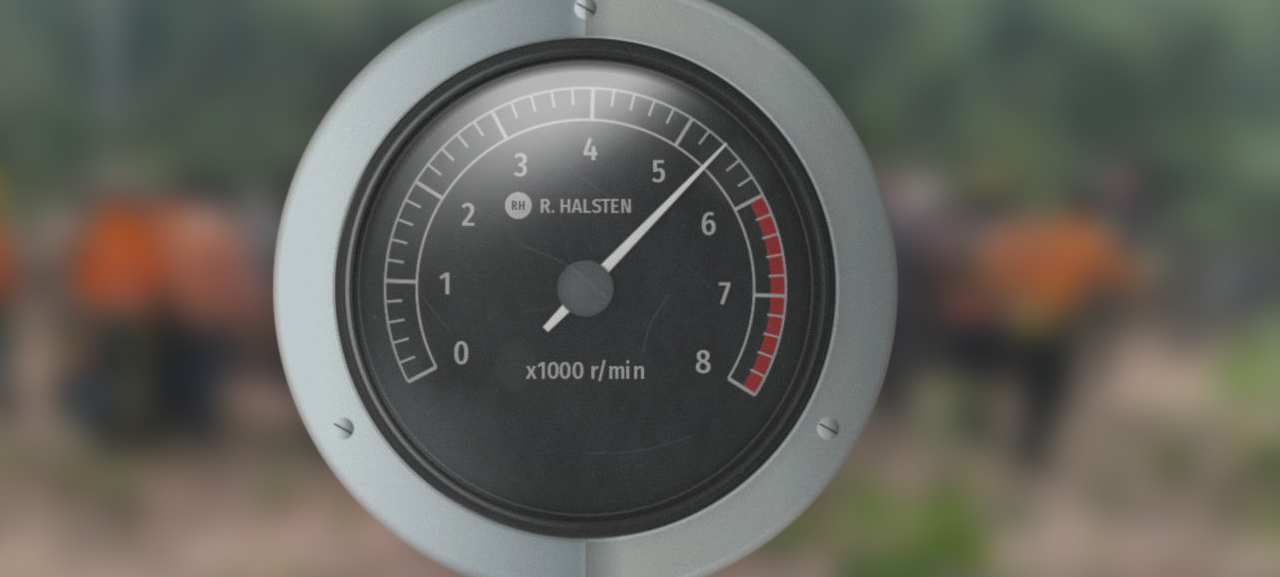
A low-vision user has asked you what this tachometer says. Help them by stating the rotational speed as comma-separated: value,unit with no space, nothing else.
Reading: 5400,rpm
